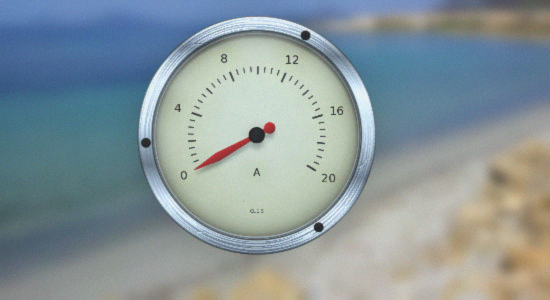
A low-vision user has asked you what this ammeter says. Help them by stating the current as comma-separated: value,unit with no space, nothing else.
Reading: 0,A
